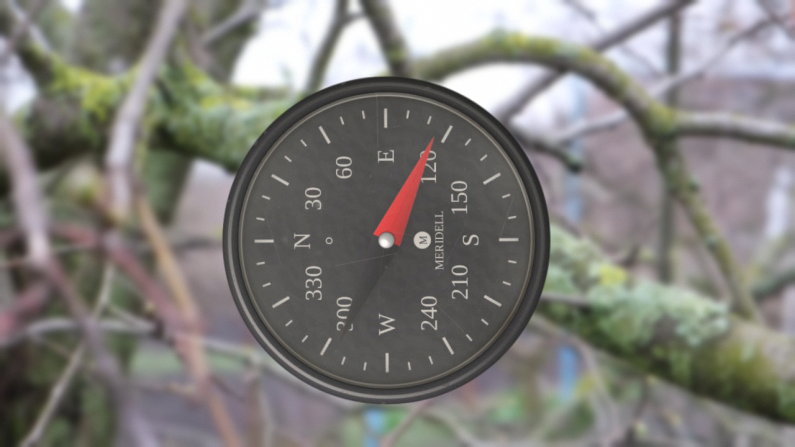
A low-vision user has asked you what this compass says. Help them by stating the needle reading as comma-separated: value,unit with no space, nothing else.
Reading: 115,°
